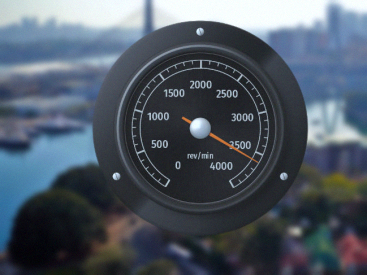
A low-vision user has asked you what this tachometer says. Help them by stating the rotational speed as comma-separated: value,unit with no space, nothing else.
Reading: 3600,rpm
